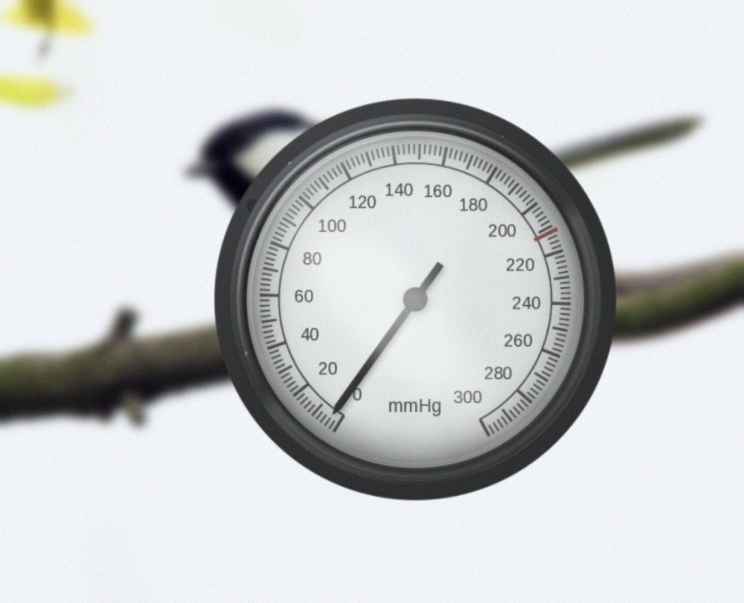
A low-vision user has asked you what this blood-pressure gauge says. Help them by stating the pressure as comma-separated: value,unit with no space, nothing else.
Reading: 4,mmHg
